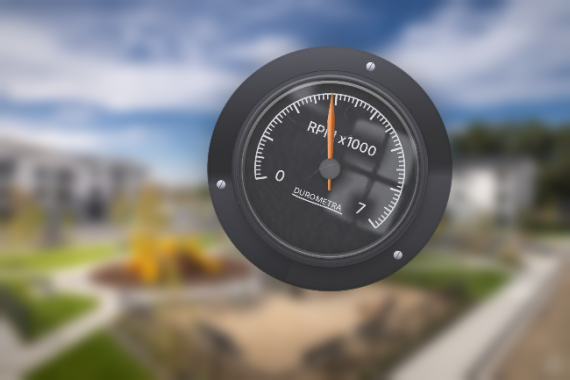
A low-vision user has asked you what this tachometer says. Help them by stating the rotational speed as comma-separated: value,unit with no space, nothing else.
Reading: 2900,rpm
